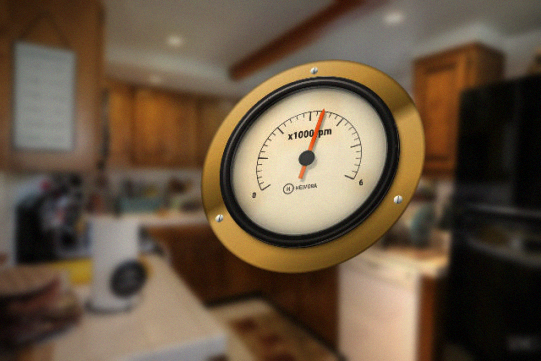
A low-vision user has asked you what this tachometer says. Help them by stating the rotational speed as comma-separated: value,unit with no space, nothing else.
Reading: 3400,rpm
